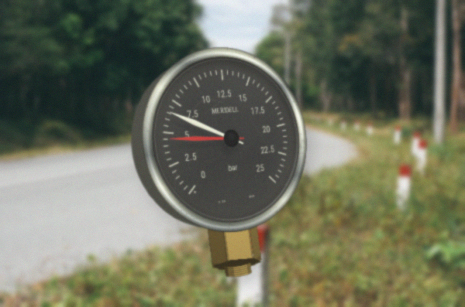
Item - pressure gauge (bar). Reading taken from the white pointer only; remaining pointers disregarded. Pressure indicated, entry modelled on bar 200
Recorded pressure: bar 6.5
